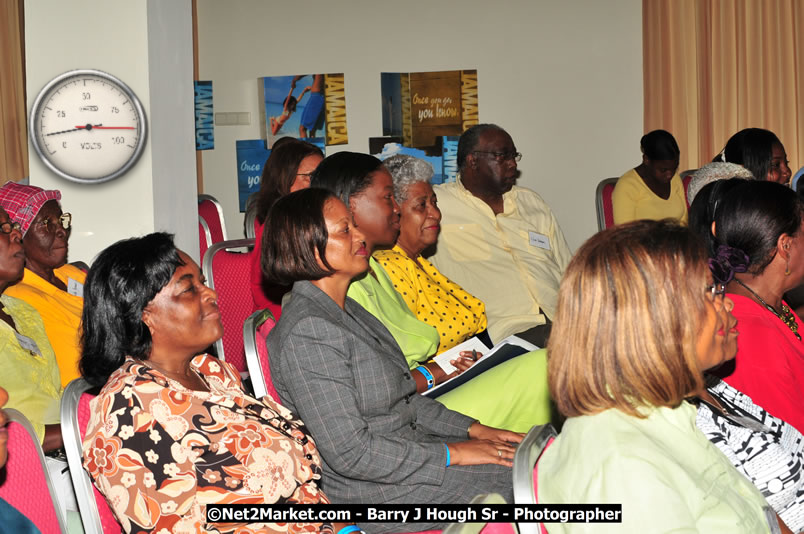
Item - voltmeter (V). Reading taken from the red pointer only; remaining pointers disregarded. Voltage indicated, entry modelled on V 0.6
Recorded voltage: V 90
